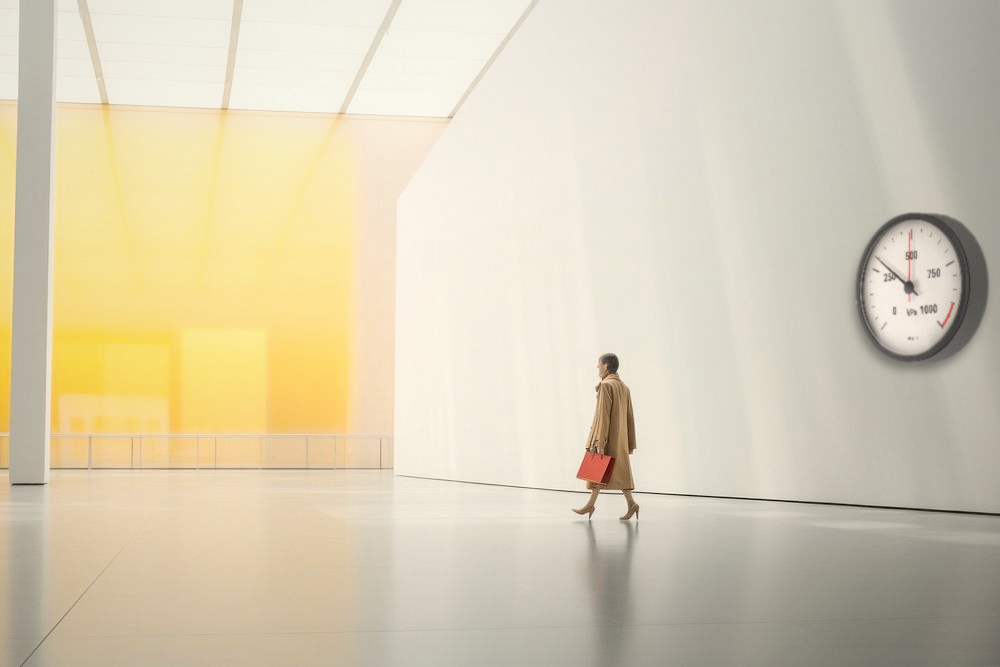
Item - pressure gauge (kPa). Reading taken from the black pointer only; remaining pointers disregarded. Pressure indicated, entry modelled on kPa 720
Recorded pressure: kPa 300
